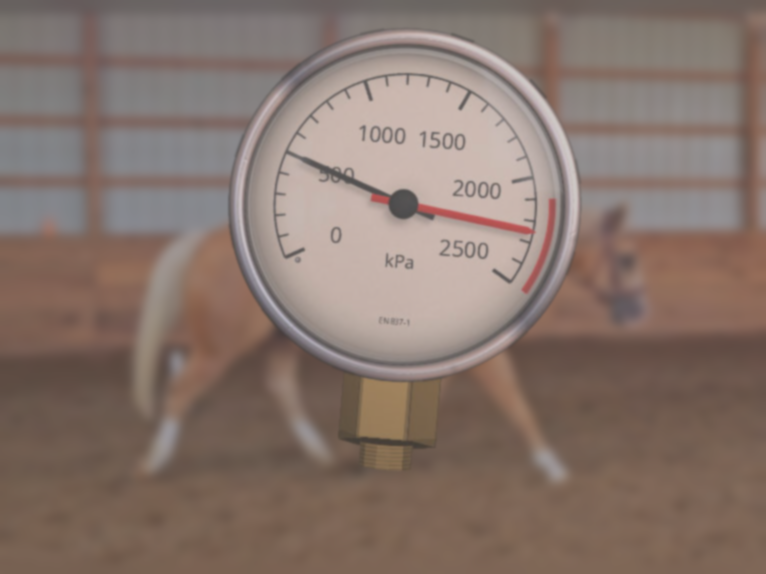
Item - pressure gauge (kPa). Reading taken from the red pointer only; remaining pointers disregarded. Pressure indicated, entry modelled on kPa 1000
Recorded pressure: kPa 2250
